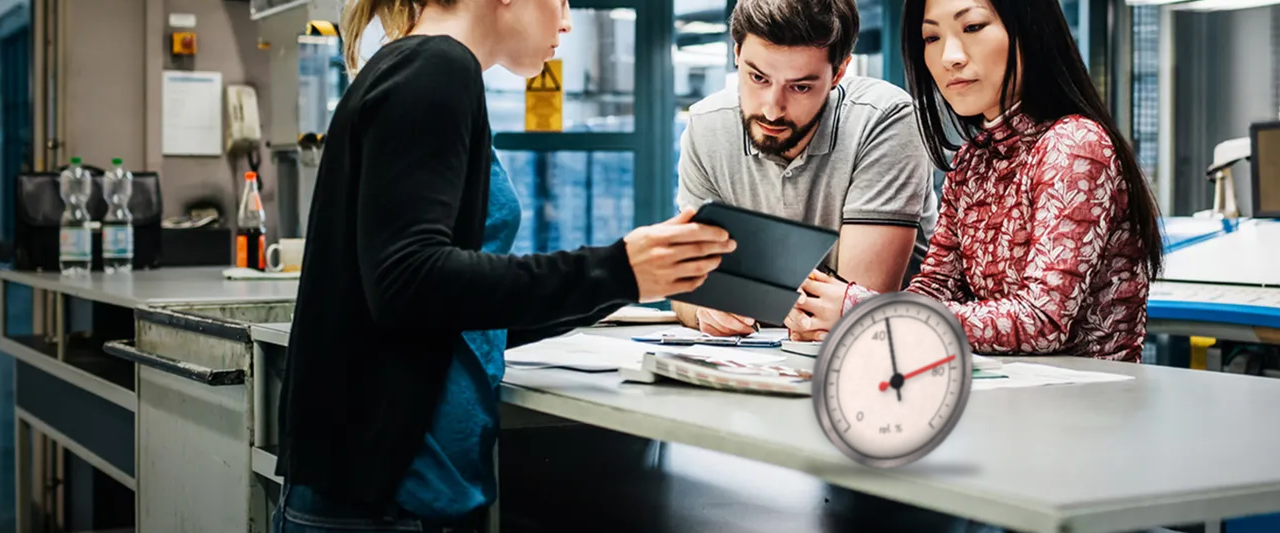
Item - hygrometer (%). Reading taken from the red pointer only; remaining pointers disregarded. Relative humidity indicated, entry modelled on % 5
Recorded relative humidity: % 76
